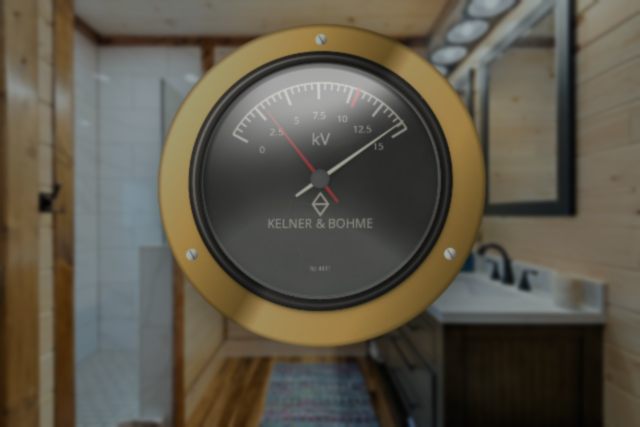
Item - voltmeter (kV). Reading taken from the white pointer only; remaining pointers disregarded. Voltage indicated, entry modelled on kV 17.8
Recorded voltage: kV 14.5
